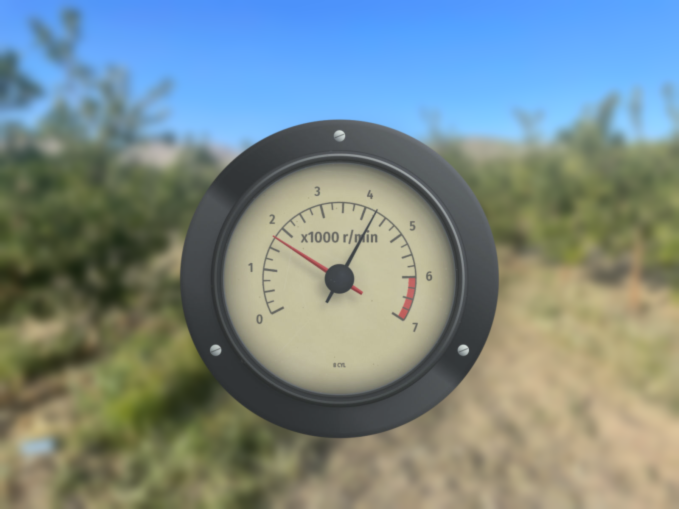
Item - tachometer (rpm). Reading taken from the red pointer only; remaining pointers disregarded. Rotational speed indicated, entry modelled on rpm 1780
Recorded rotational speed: rpm 1750
